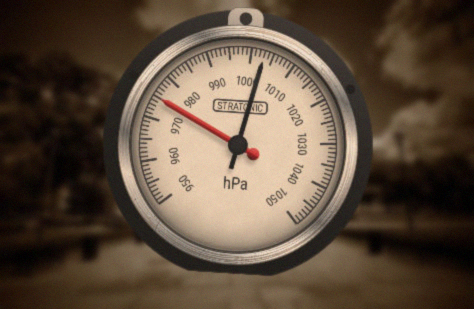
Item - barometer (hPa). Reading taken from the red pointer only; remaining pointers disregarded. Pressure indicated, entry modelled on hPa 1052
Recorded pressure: hPa 975
